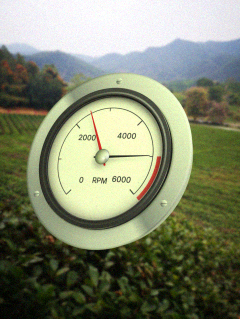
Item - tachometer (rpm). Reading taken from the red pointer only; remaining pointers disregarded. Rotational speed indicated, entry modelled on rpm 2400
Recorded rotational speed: rpm 2500
